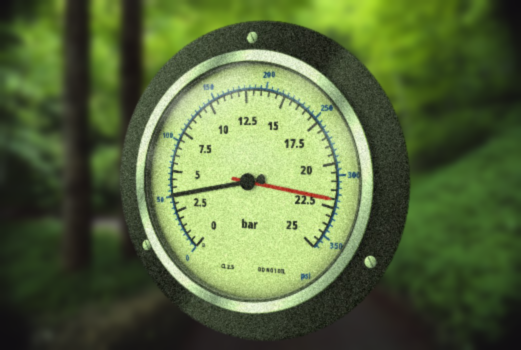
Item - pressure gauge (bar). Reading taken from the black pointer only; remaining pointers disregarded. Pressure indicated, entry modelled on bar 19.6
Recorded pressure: bar 3.5
